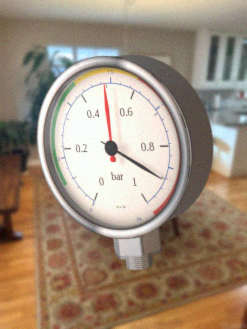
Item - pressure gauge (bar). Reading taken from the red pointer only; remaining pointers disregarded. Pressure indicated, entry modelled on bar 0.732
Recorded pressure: bar 0.5
